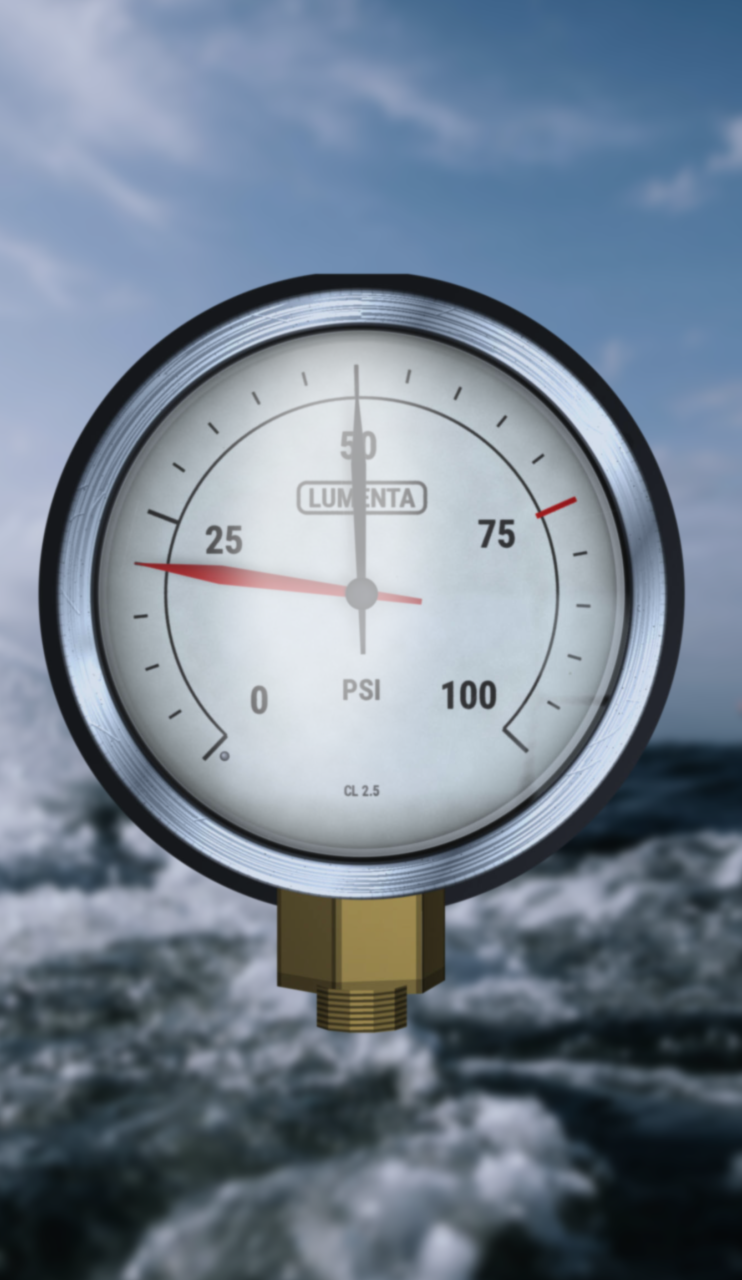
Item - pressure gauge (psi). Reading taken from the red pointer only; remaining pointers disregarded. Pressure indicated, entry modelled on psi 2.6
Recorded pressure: psi 20
